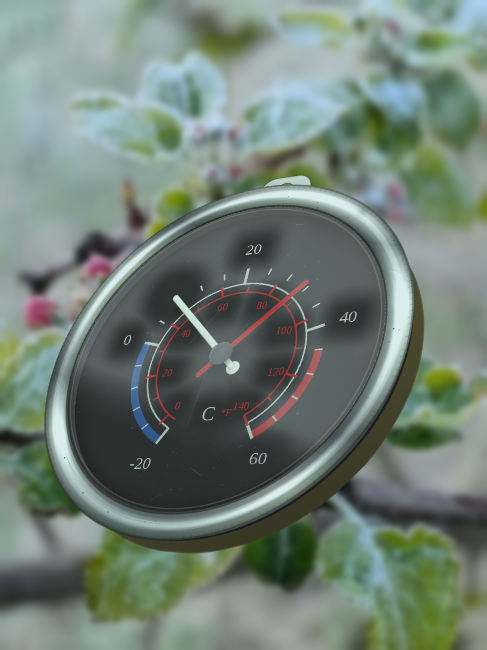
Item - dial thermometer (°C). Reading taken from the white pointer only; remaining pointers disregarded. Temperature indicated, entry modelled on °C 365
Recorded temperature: °C 8
